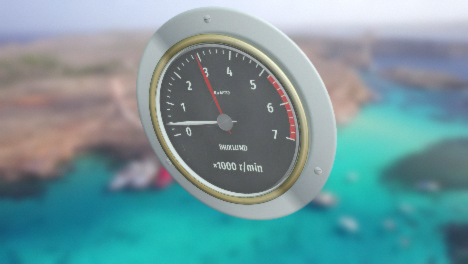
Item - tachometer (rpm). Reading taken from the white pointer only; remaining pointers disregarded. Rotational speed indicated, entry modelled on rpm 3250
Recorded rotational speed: rpm 400
